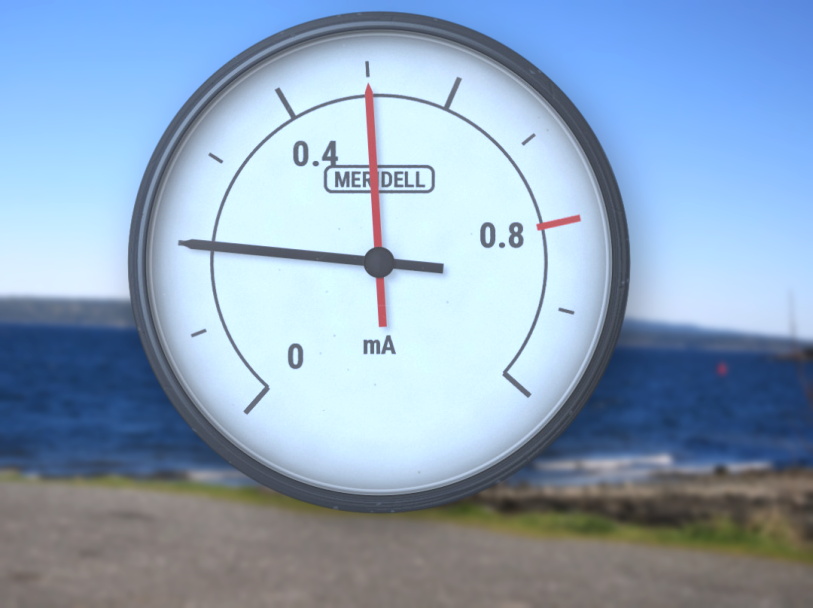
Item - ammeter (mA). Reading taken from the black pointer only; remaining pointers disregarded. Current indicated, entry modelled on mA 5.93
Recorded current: mA 0.2
